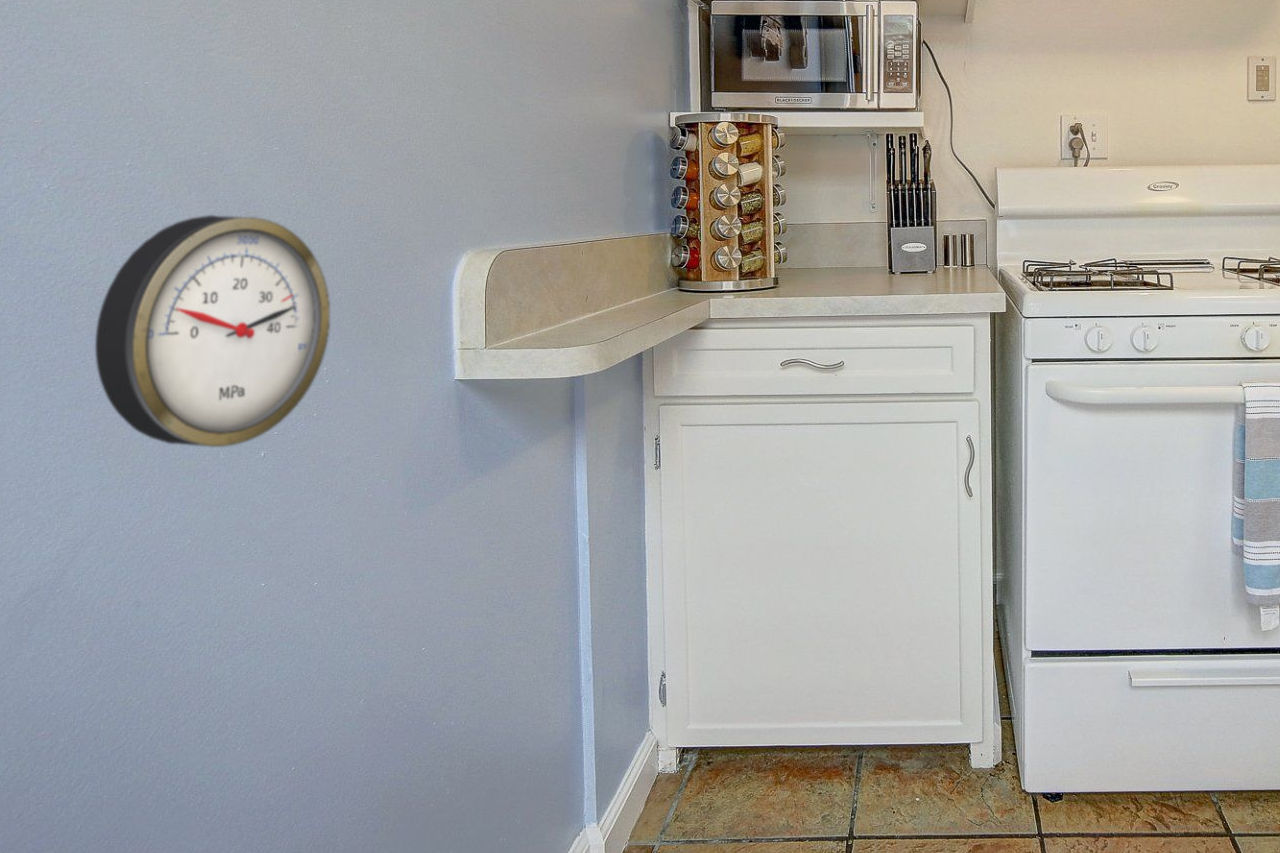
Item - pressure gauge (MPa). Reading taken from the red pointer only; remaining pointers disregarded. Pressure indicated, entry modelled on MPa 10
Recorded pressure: MPa 4
